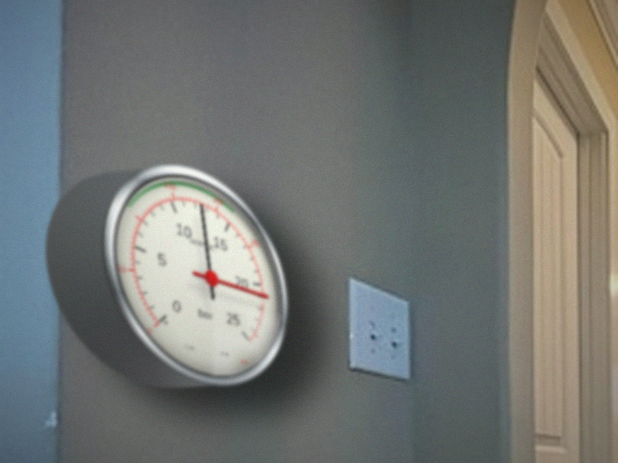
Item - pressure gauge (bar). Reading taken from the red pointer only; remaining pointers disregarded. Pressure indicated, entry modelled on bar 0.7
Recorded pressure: bar 21
